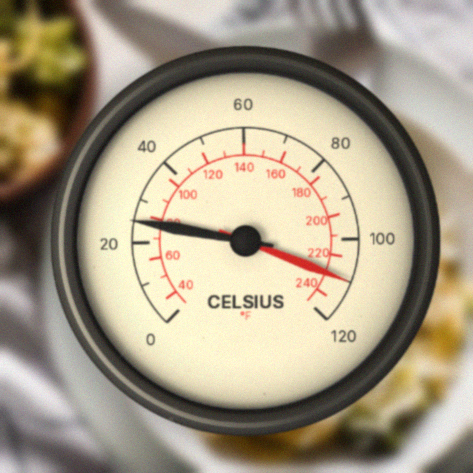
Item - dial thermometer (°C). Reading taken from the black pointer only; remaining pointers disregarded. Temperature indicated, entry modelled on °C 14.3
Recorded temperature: °C 25
